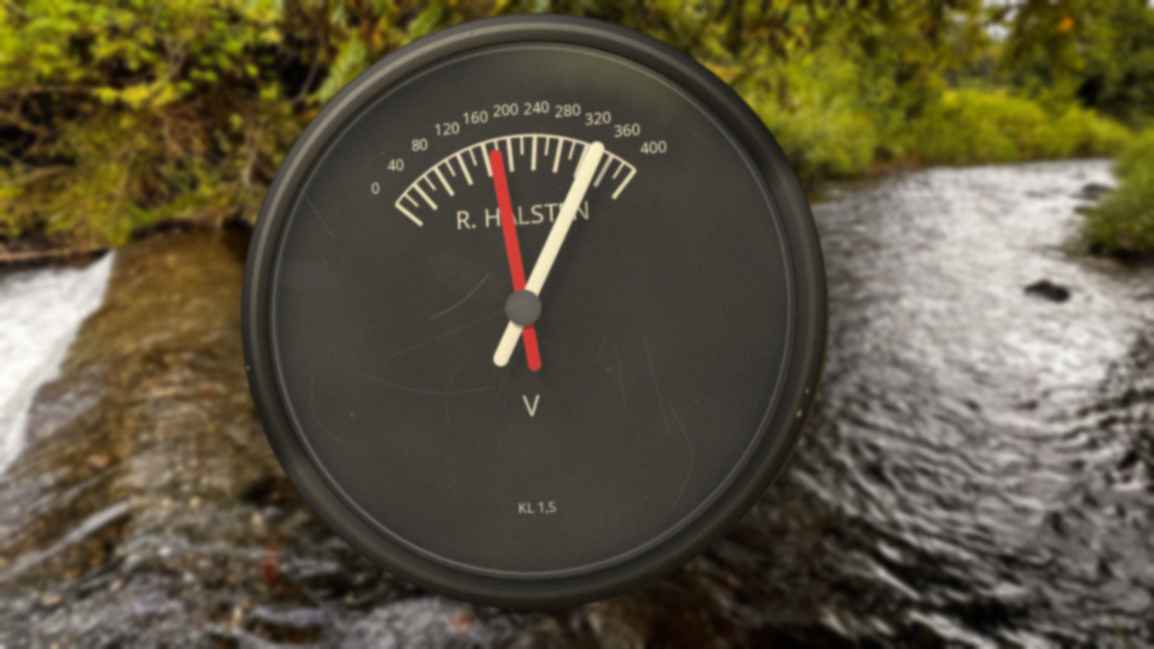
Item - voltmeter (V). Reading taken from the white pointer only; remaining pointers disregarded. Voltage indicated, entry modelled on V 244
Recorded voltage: V 340
